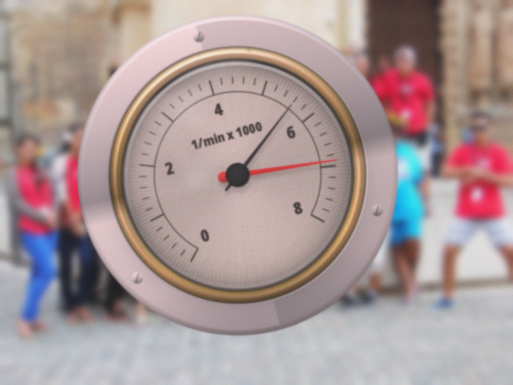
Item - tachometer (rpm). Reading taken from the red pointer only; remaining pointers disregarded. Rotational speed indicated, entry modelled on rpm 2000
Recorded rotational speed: rpm 6900
